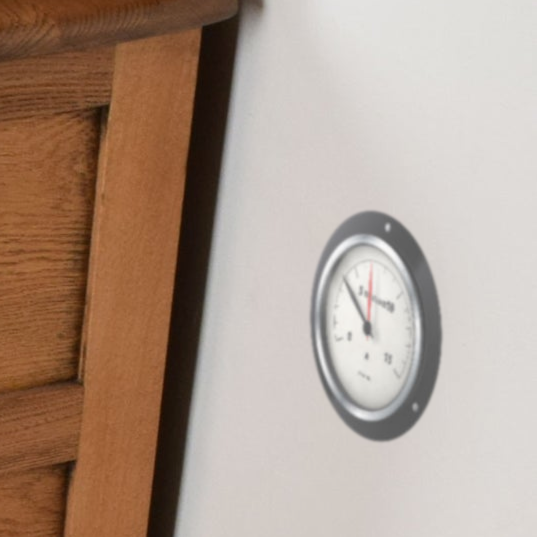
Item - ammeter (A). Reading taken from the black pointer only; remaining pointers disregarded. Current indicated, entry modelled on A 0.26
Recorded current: A 4
